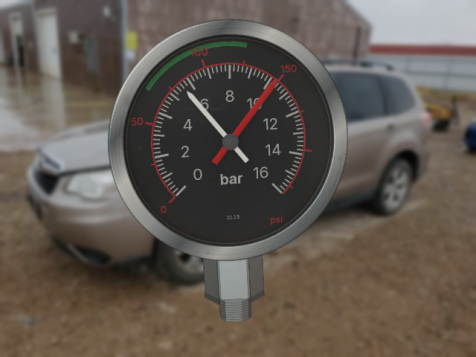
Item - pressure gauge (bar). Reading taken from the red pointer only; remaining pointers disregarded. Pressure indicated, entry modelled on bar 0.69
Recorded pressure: bar 10.2
